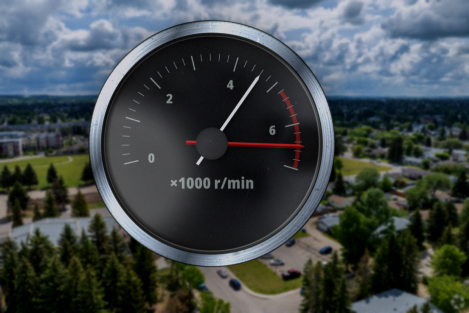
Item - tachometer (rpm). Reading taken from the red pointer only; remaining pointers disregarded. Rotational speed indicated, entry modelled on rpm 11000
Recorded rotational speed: rpm 6500
